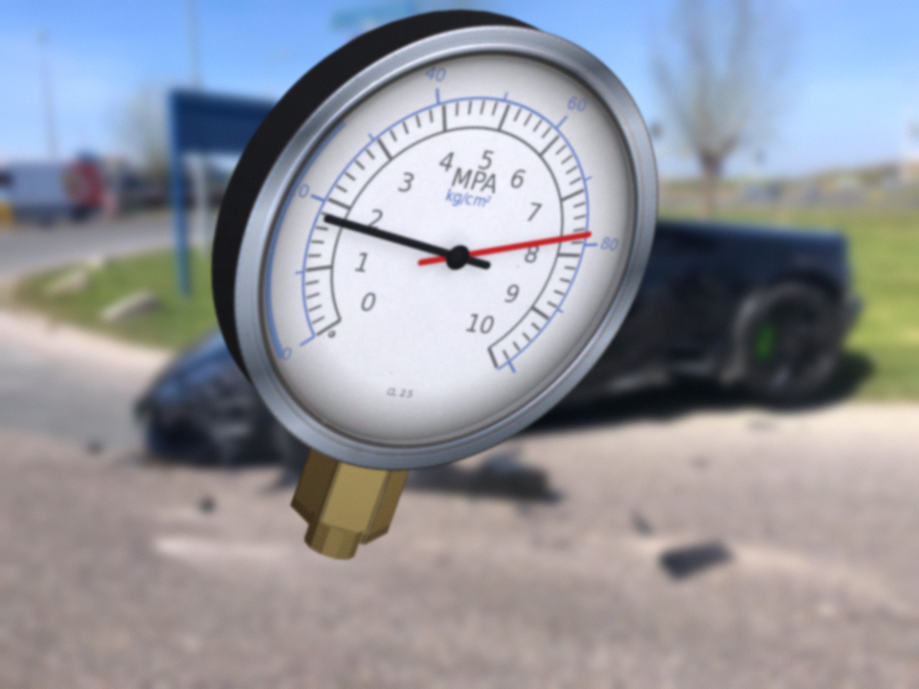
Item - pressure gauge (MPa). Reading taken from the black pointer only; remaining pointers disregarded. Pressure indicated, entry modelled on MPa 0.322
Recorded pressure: MPa 1.8
